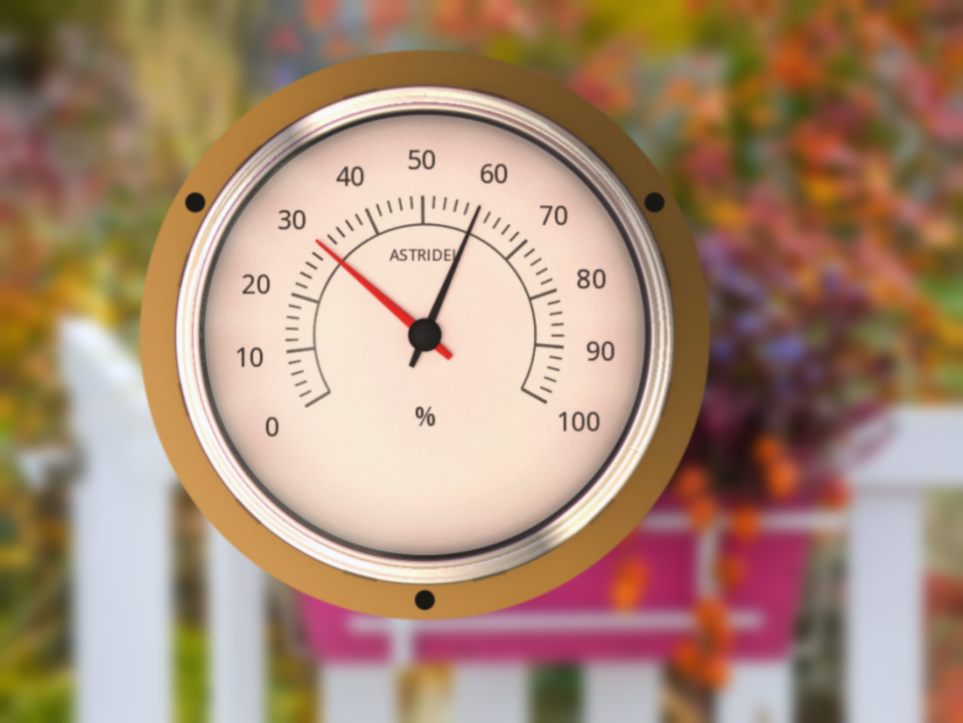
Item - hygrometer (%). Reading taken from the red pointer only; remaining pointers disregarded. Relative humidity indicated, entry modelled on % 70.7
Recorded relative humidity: % 30
